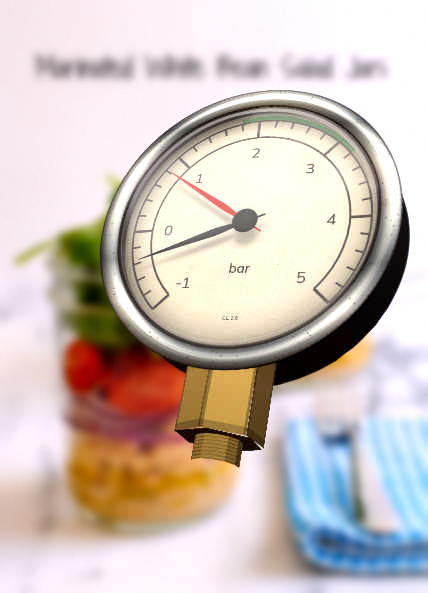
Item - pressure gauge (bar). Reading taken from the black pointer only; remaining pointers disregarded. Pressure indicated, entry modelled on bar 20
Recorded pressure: bar -0.4
